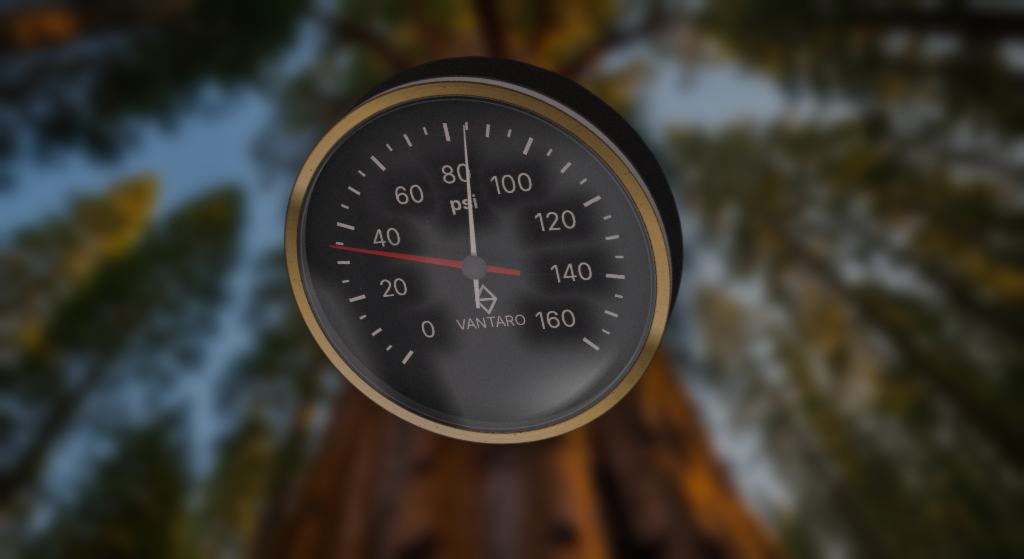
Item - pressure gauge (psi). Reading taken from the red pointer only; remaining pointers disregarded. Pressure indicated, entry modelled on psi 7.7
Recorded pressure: psi 35
